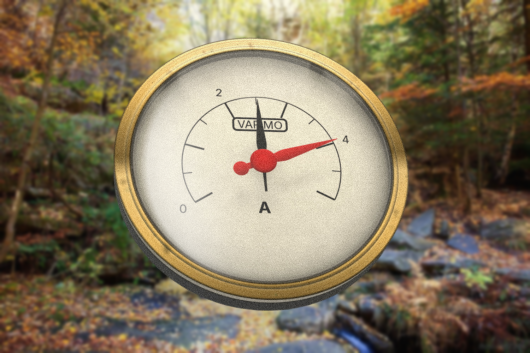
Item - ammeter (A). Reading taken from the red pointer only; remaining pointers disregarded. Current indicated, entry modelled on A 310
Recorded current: A 4
